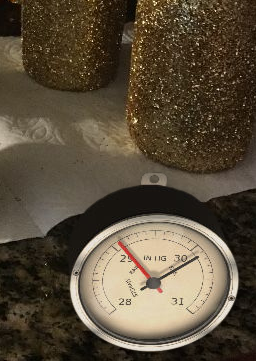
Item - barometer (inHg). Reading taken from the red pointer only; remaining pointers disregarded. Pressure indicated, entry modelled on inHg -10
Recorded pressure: inHg 29.1
